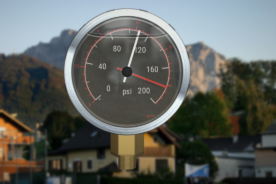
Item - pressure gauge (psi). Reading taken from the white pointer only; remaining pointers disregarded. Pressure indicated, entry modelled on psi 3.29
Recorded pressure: psi 110
